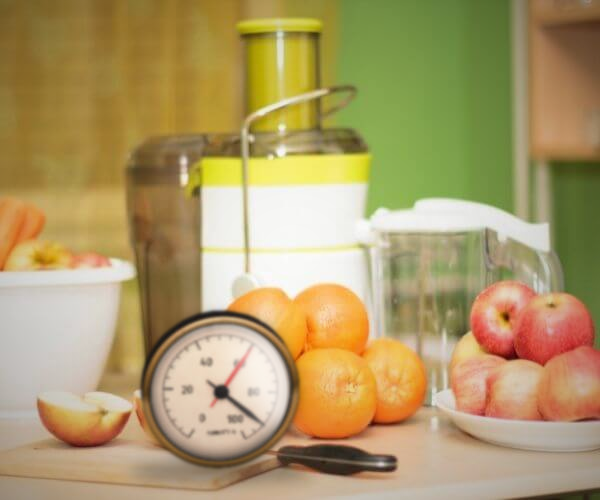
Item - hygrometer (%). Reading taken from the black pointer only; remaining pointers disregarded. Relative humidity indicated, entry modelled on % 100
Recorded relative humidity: % 92
